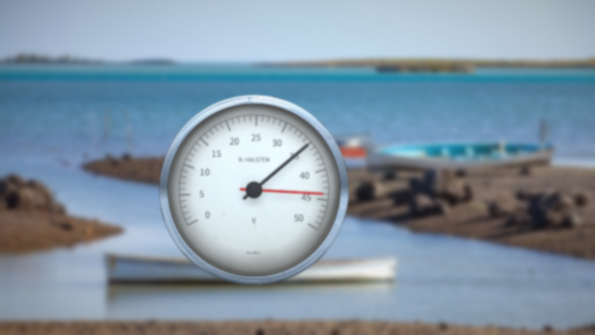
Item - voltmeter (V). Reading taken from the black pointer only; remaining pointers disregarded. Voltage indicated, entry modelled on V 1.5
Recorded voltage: V 35
